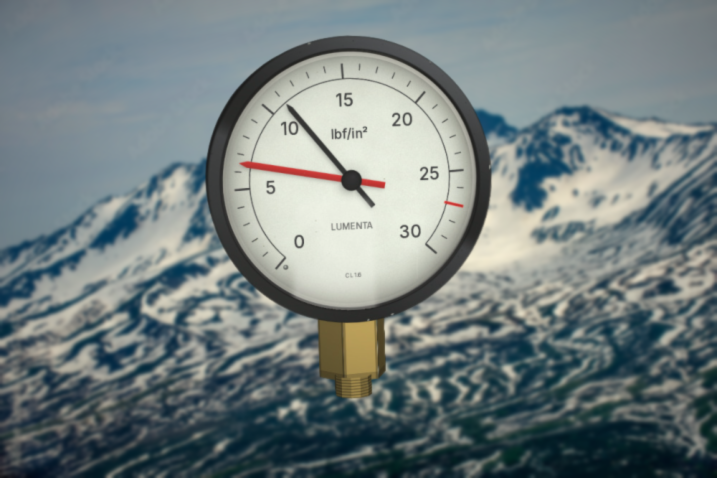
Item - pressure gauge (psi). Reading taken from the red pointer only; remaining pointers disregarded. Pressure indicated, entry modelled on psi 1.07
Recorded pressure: psi 6.5
